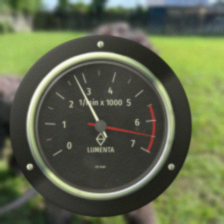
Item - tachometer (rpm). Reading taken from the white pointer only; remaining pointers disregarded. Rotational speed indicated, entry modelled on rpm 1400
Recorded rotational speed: rpm 2750
